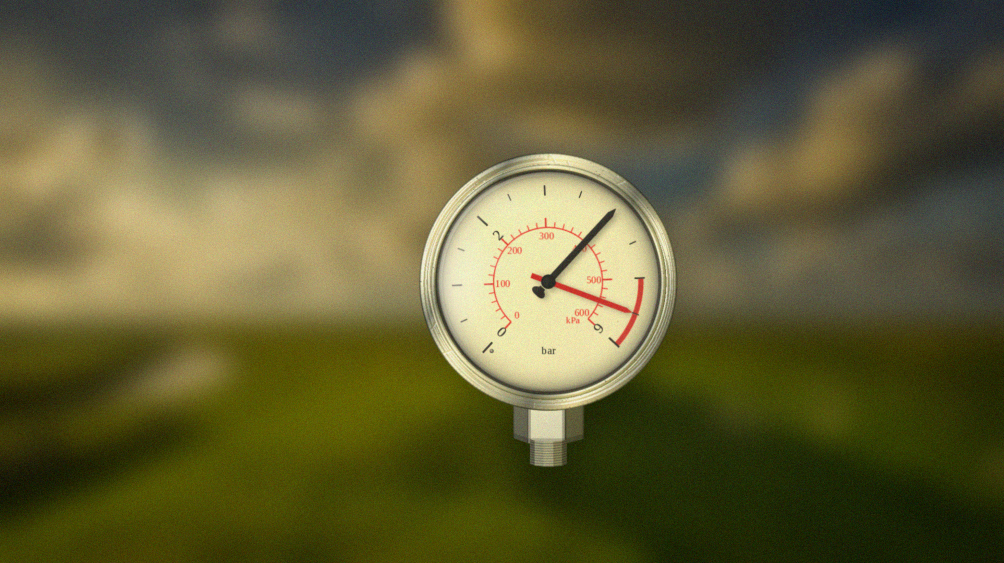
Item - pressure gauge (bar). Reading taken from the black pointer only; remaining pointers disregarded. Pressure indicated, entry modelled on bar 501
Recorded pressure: bar 4
